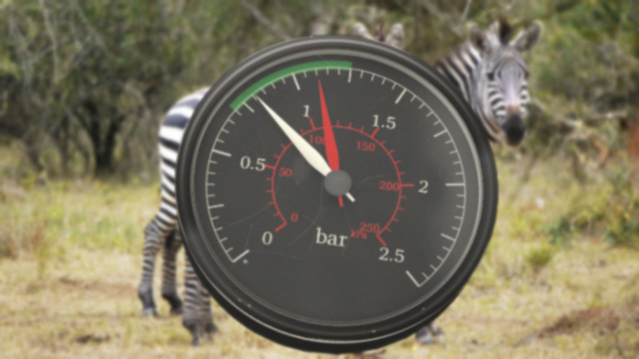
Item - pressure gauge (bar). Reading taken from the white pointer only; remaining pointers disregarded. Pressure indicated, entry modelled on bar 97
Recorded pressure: bar 0.8
